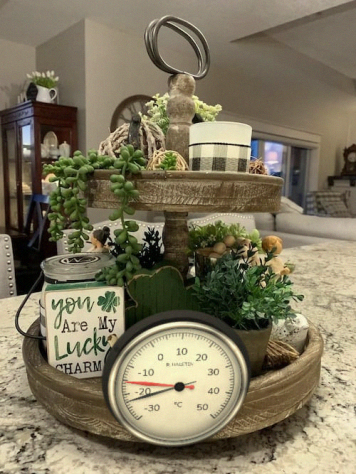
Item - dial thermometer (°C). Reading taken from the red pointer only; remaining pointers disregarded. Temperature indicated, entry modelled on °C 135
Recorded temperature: °C -15
